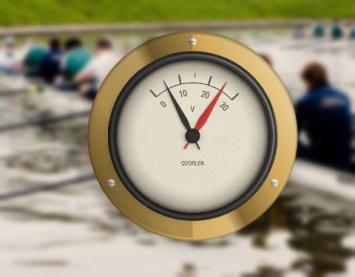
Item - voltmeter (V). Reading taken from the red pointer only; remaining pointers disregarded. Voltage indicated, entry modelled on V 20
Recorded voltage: V 25
